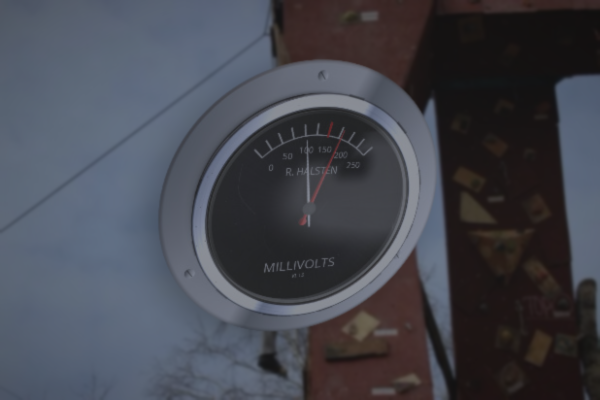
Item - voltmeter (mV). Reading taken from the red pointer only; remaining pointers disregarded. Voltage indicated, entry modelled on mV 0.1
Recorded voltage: mV 175
